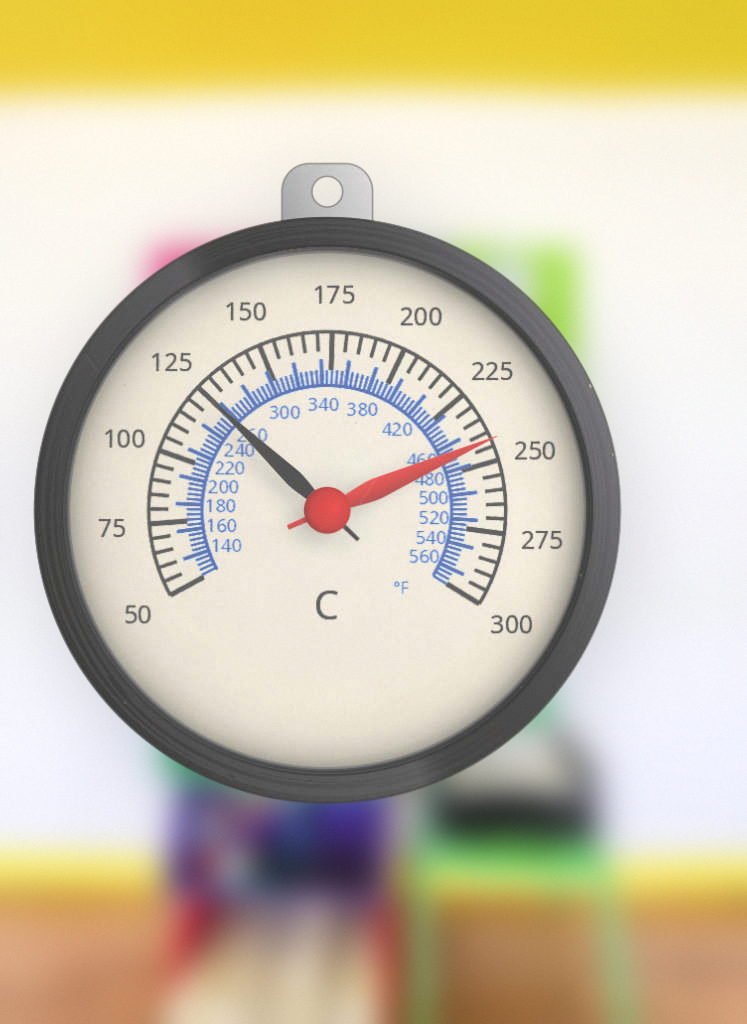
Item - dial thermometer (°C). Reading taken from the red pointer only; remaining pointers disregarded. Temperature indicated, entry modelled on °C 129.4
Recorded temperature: °C 242.5
